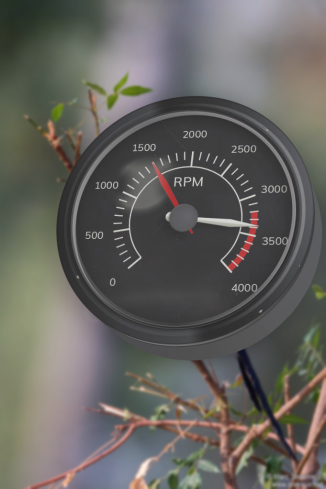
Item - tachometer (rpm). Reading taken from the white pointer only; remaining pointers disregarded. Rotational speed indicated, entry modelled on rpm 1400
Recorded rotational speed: rpm 3400
